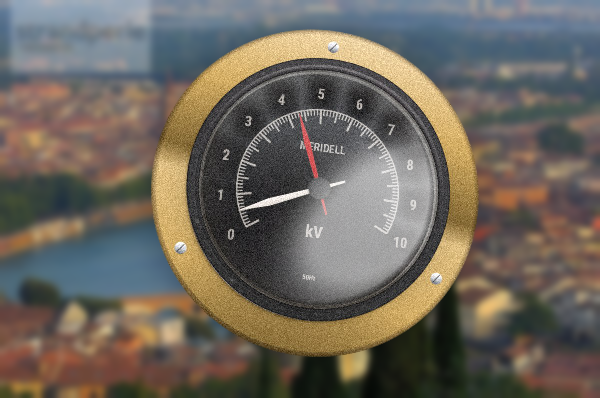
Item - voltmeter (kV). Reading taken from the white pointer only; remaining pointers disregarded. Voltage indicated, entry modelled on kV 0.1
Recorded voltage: kV 0.5
